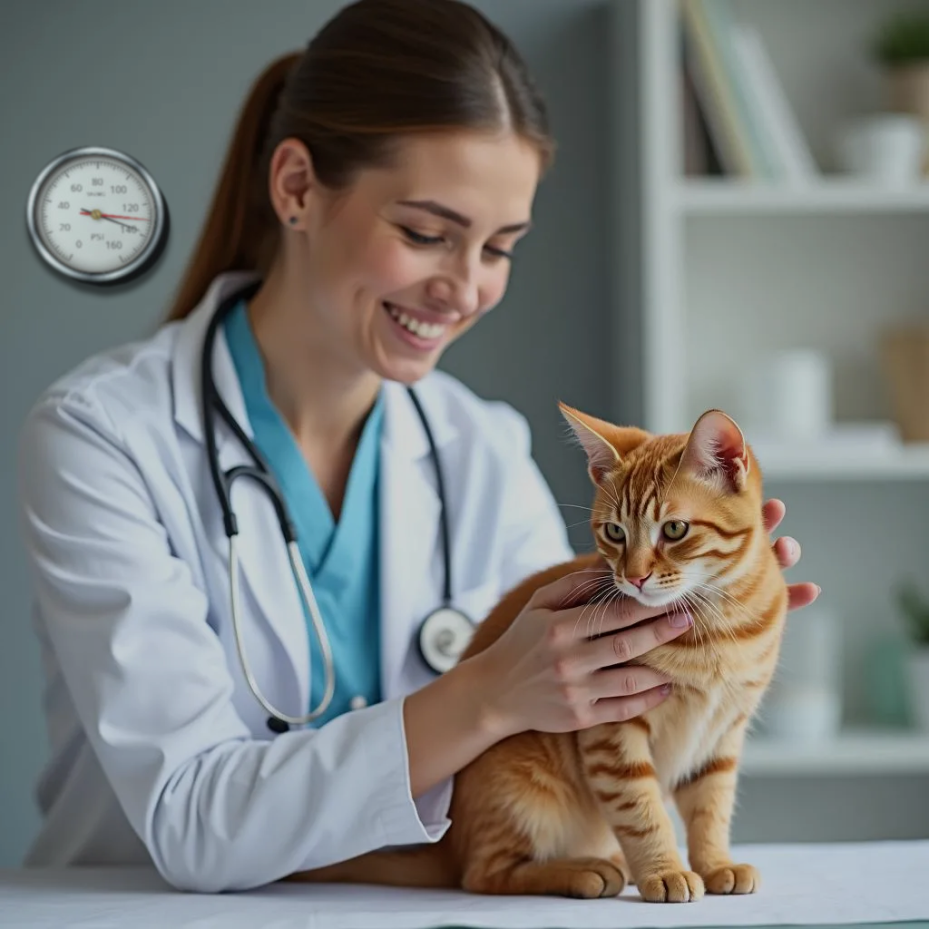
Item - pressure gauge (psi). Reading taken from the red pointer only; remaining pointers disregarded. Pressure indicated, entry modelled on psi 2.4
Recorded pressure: psi 130
